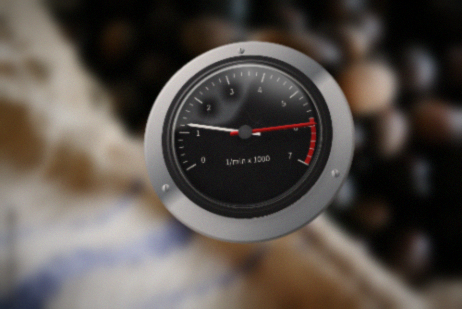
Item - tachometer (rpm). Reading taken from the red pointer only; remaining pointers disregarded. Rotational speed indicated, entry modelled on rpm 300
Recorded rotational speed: rpm 6000
